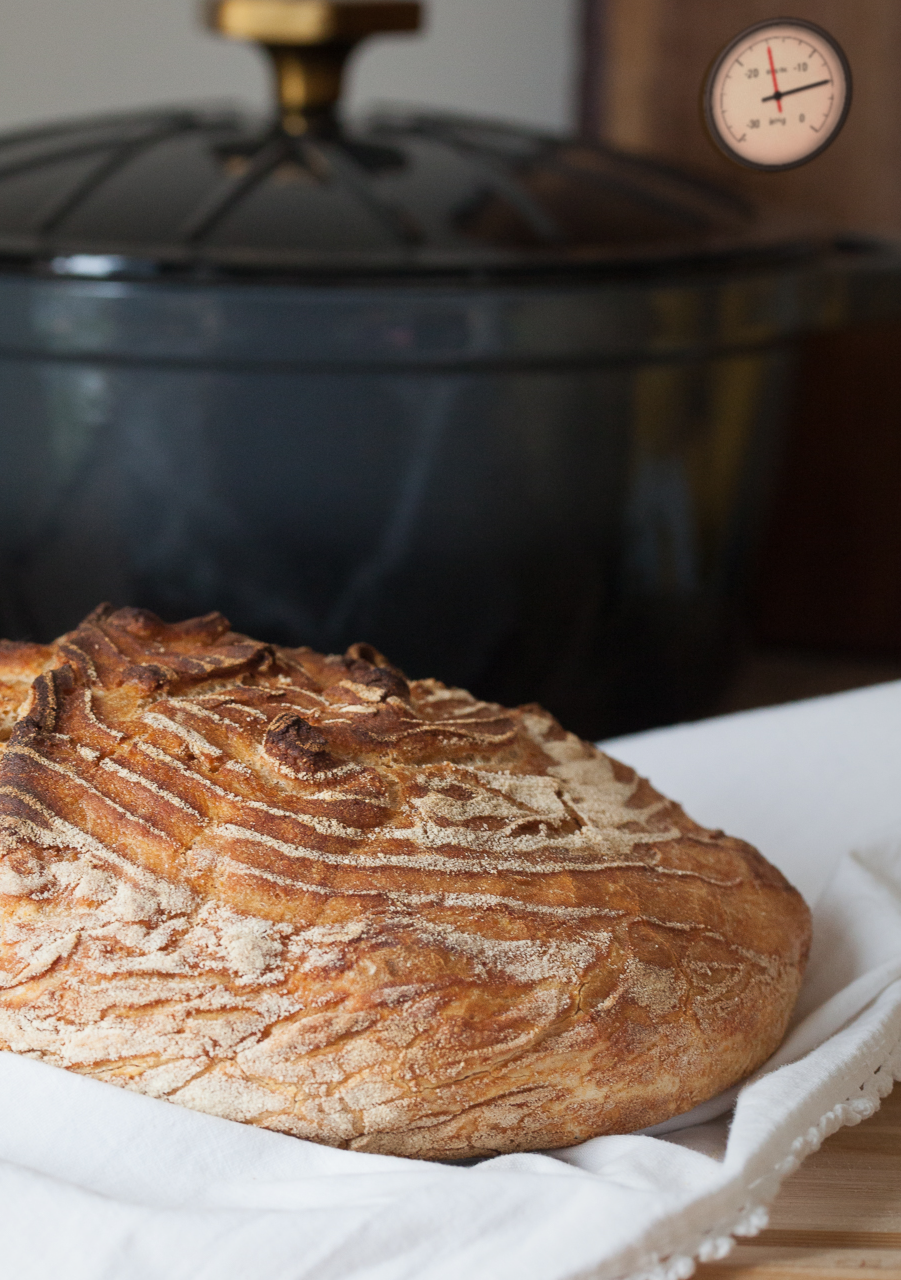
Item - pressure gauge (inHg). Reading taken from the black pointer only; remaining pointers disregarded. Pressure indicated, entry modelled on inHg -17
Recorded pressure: inHg -6
